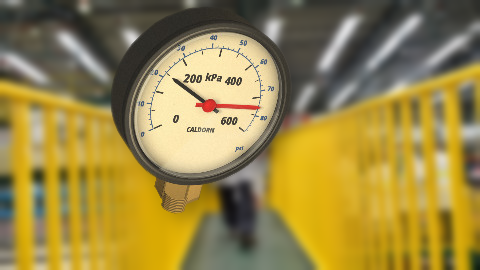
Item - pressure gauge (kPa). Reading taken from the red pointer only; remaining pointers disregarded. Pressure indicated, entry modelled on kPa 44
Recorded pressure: kPa 525
